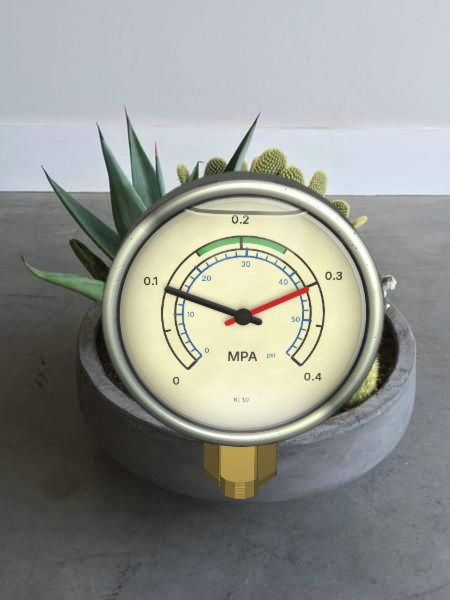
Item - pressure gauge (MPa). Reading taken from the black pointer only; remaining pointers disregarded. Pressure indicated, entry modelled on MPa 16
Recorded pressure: MPa 0.1
